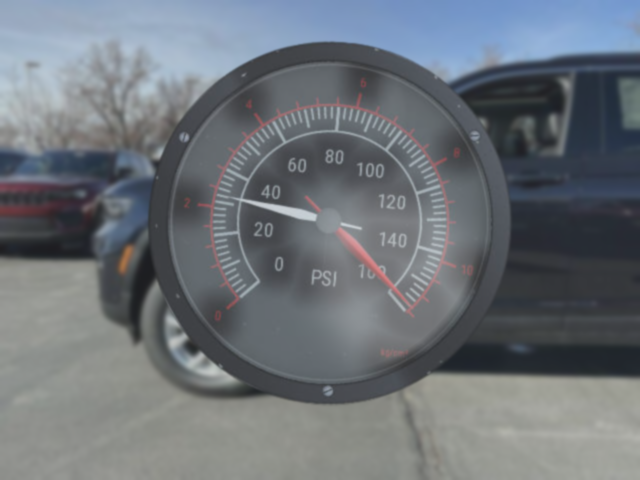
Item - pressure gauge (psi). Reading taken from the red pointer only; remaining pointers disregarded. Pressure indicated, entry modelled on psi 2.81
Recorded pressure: psi 158
